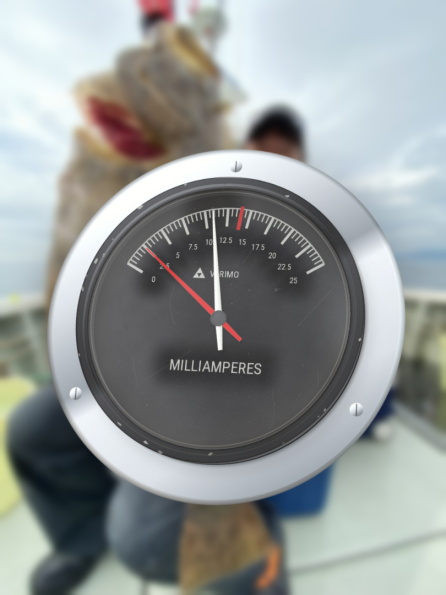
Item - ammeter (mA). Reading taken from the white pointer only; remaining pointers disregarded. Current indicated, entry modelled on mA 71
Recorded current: mA 11
